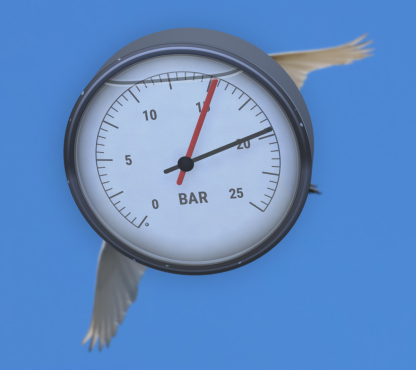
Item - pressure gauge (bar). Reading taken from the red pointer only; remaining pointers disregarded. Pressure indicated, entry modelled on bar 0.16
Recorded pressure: bar 15.25
